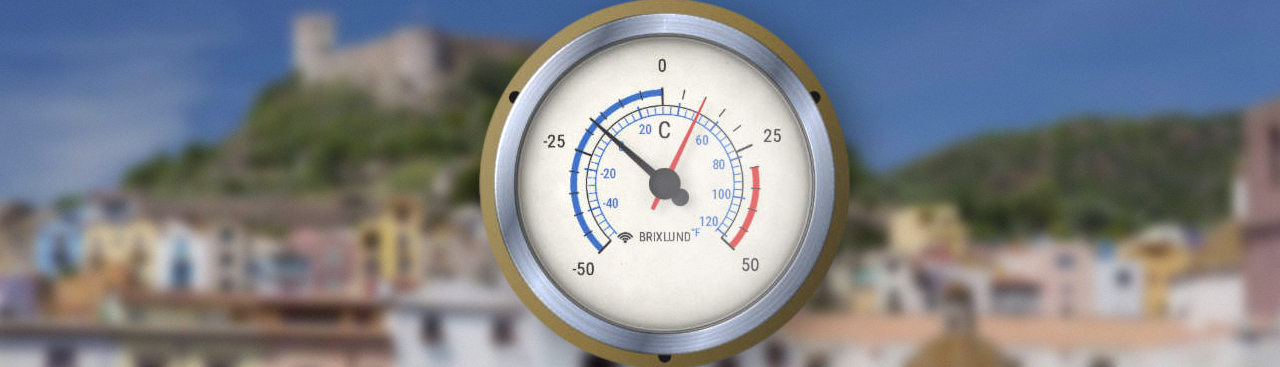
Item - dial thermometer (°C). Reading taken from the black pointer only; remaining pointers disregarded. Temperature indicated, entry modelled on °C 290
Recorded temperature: °C -17.5
